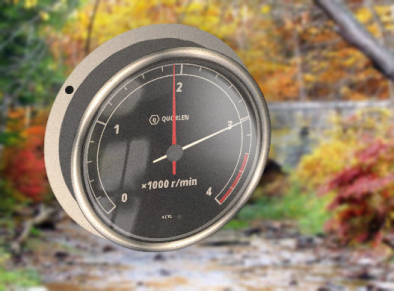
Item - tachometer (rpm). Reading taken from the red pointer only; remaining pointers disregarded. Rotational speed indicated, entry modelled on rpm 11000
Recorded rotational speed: rpm 1900
